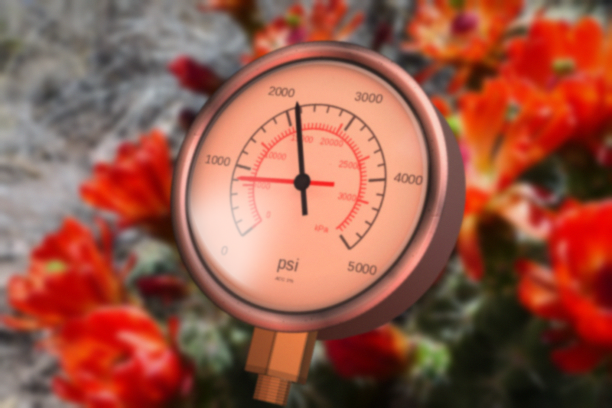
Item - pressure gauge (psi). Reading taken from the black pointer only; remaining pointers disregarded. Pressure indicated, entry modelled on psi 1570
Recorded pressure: psi 2200
